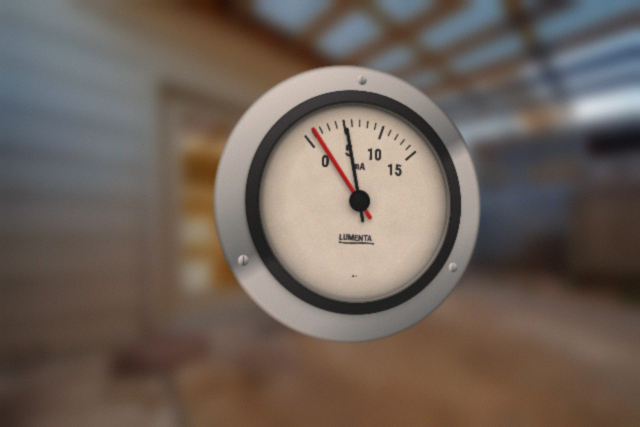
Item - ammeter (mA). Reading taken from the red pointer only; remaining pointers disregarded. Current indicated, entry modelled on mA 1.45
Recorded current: mA 1
